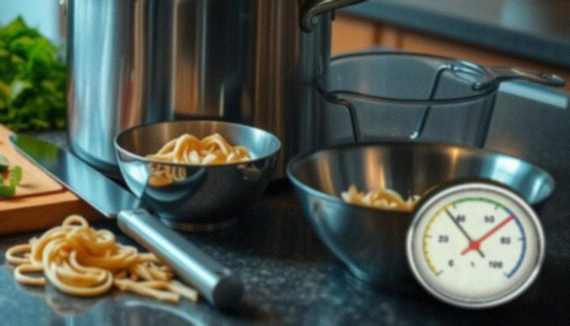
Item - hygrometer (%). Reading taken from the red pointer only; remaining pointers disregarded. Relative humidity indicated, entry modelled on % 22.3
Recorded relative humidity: % 68
